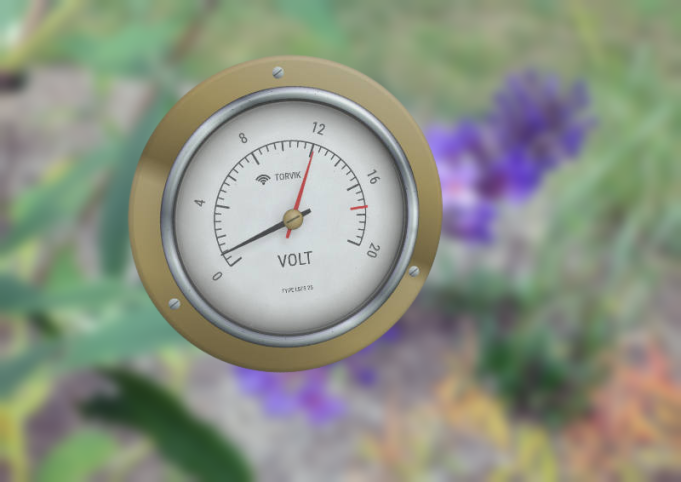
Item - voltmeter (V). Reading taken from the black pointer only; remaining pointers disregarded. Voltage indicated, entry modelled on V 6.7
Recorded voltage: V 1
